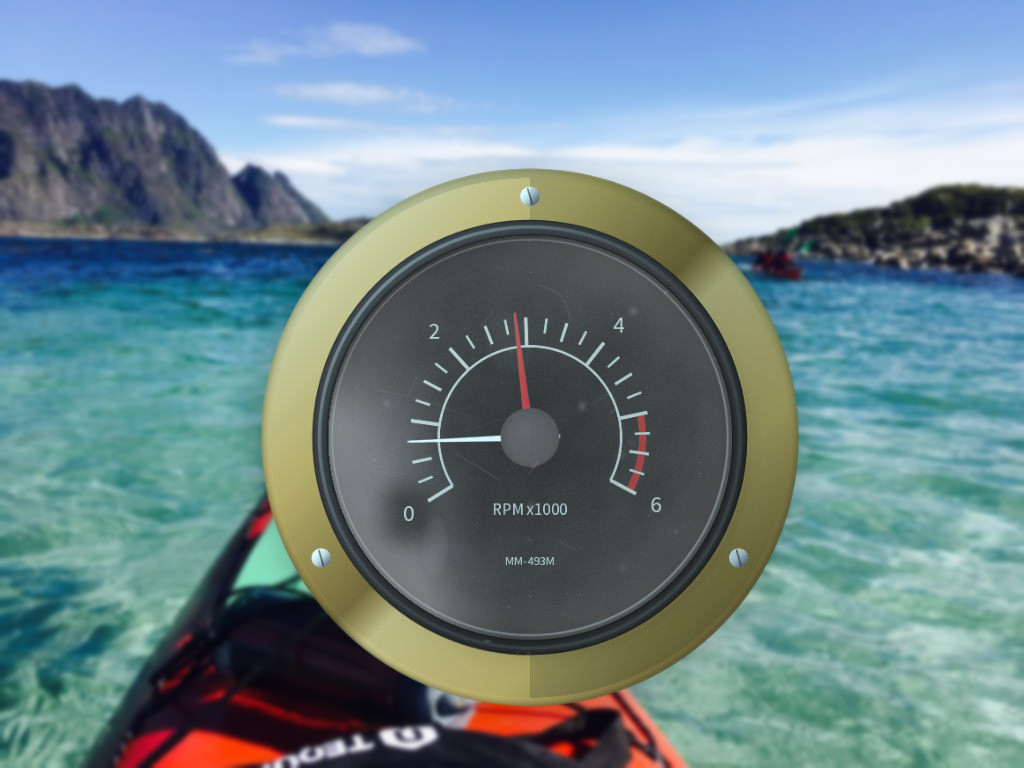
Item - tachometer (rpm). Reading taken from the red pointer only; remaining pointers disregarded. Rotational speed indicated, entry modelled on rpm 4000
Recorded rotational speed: rpm 2875
